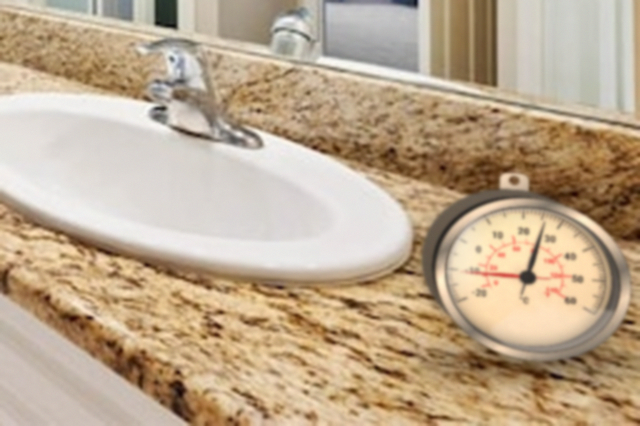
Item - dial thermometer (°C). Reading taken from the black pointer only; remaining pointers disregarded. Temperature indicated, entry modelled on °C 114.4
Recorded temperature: °C 25
